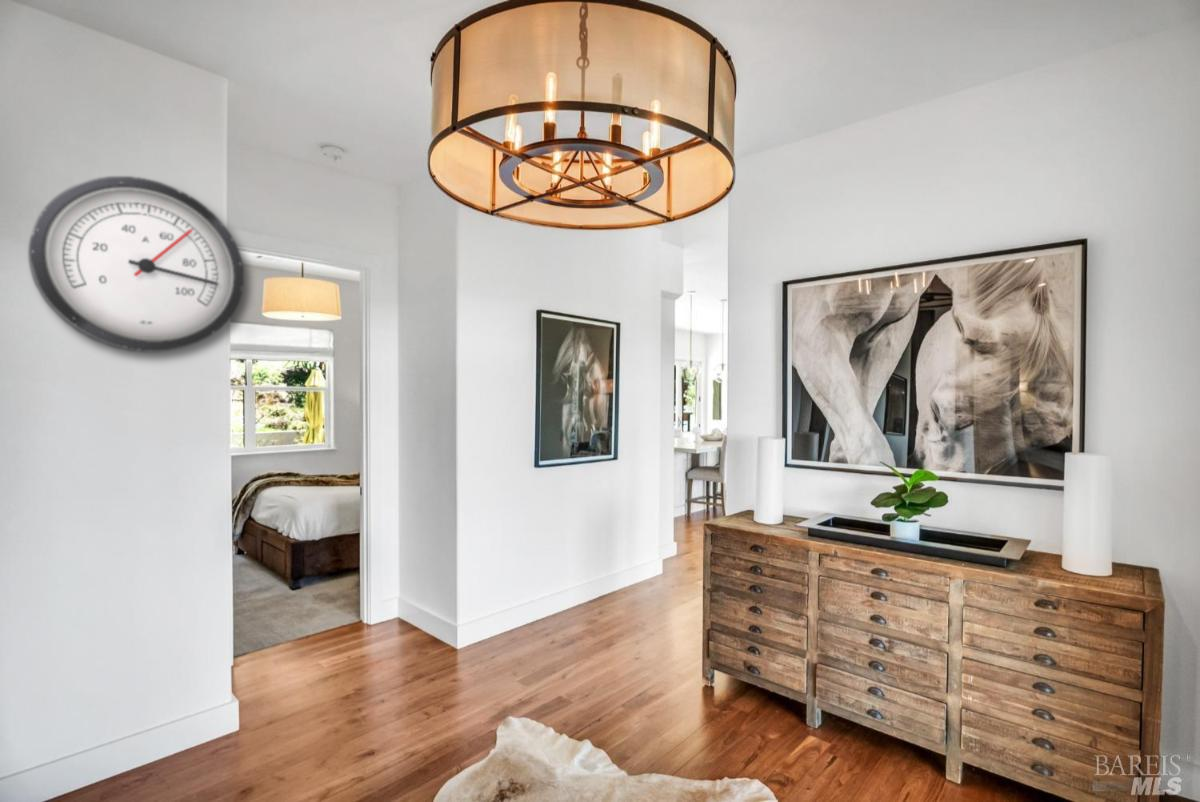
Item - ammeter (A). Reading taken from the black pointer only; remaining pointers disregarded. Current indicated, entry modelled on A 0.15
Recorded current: A 90
